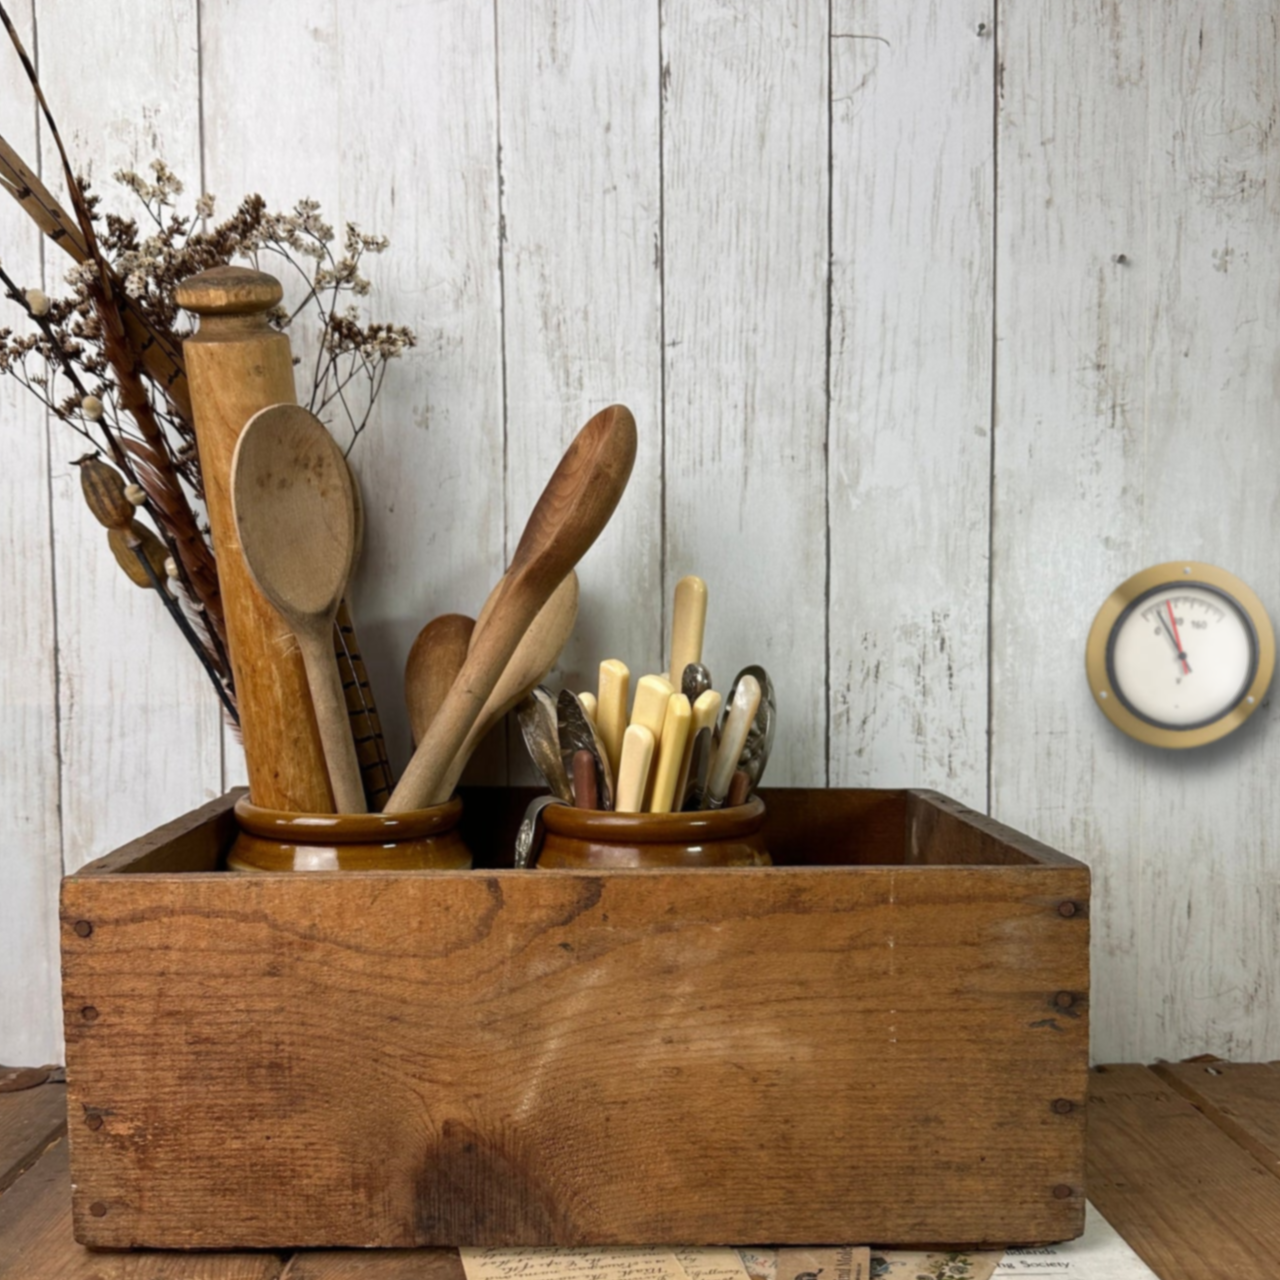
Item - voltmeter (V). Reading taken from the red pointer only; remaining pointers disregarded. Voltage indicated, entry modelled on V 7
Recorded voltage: V 60
